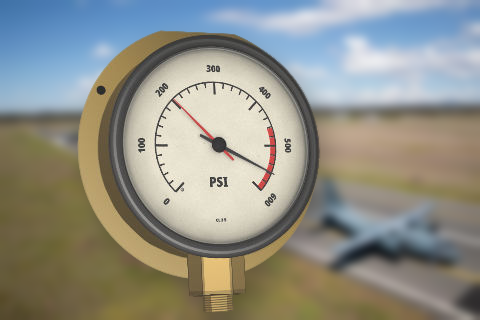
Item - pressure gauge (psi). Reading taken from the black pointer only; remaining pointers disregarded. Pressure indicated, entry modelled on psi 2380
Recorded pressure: psi 560
